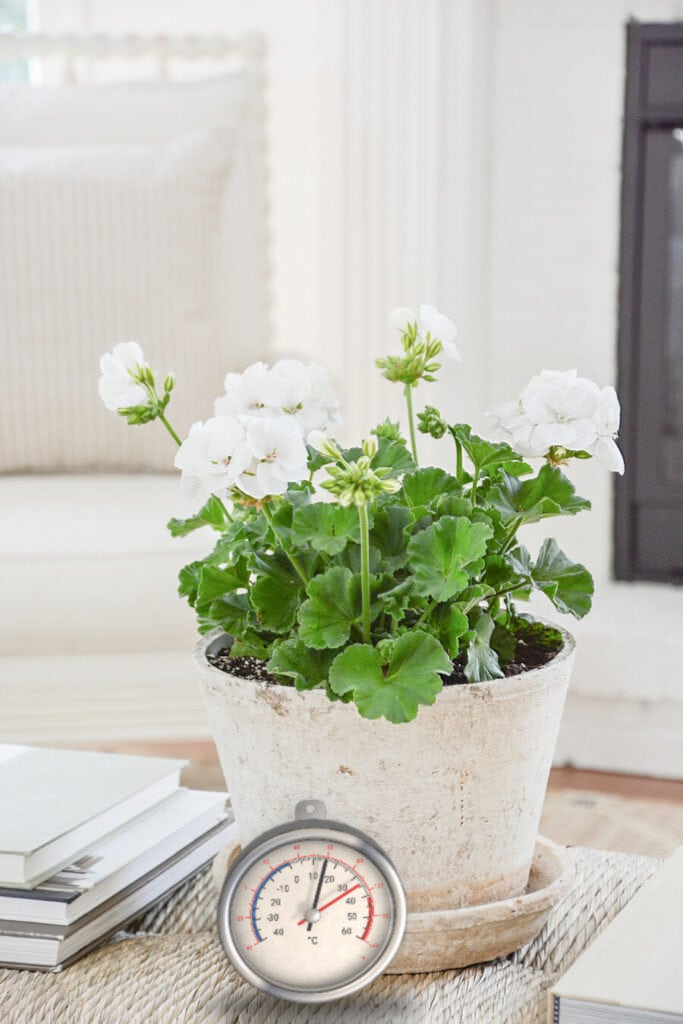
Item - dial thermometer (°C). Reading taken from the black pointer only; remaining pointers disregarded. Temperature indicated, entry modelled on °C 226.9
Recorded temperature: °C 15
